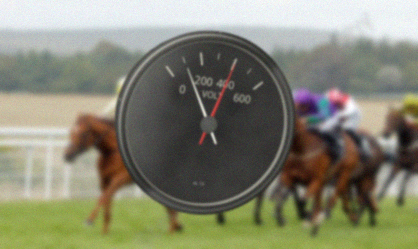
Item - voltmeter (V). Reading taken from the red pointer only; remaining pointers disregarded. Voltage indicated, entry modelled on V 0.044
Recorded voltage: V 400
